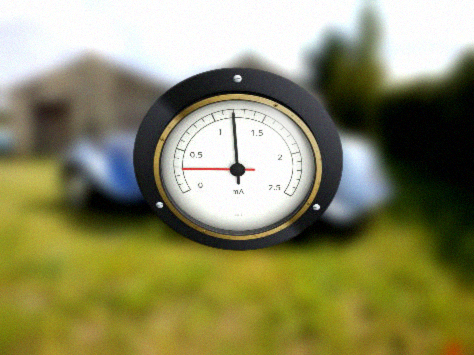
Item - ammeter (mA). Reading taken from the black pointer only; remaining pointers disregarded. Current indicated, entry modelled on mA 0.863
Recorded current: mA 1.2
